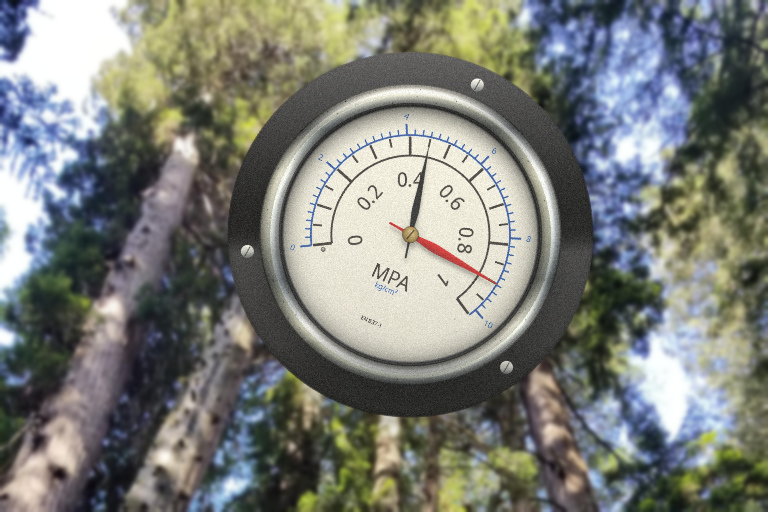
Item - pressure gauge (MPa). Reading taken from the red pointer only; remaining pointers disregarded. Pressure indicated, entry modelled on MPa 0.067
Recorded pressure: MPa 0.9
